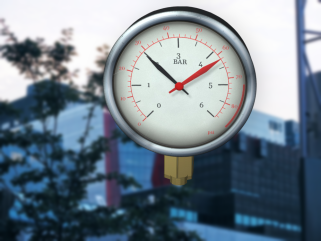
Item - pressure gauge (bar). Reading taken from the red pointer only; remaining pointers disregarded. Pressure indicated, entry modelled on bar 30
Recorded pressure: bar 4.25
